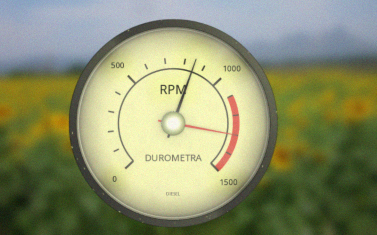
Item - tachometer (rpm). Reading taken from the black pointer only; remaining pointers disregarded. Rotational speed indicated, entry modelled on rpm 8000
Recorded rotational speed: rpm 850
